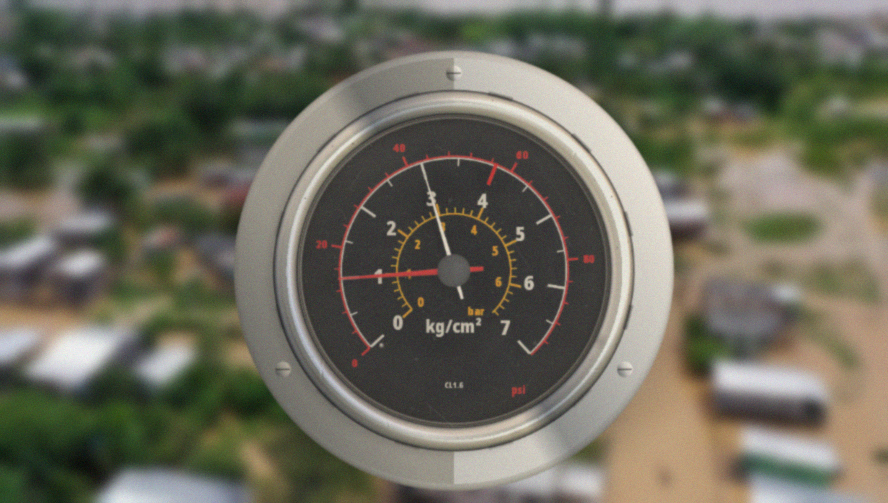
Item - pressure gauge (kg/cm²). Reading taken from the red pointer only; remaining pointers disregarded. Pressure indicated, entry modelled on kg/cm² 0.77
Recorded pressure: kg/cm² 1
